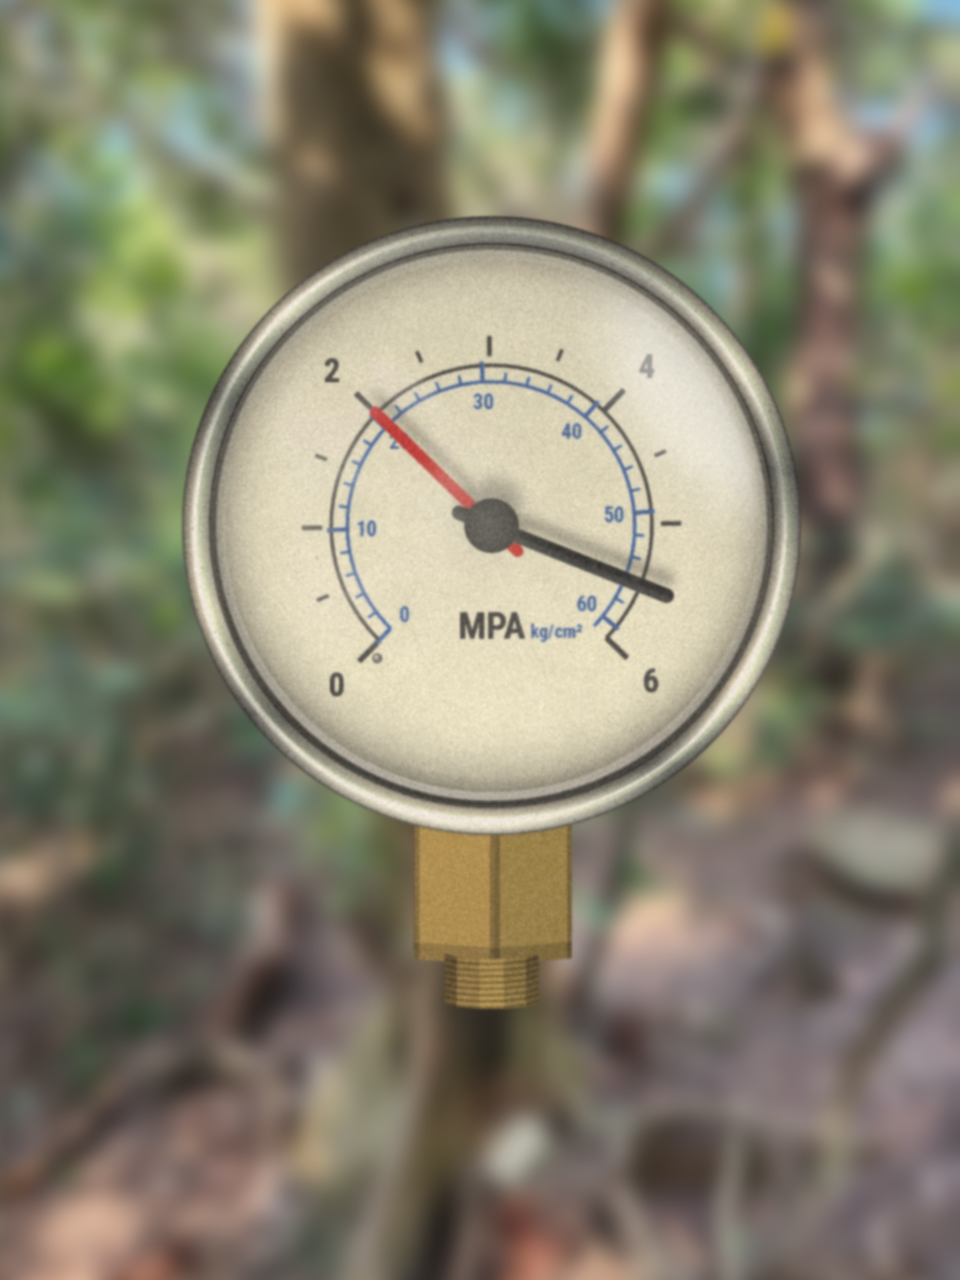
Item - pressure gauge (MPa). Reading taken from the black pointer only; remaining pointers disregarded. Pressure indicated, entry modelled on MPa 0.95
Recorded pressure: MPa 5.5
